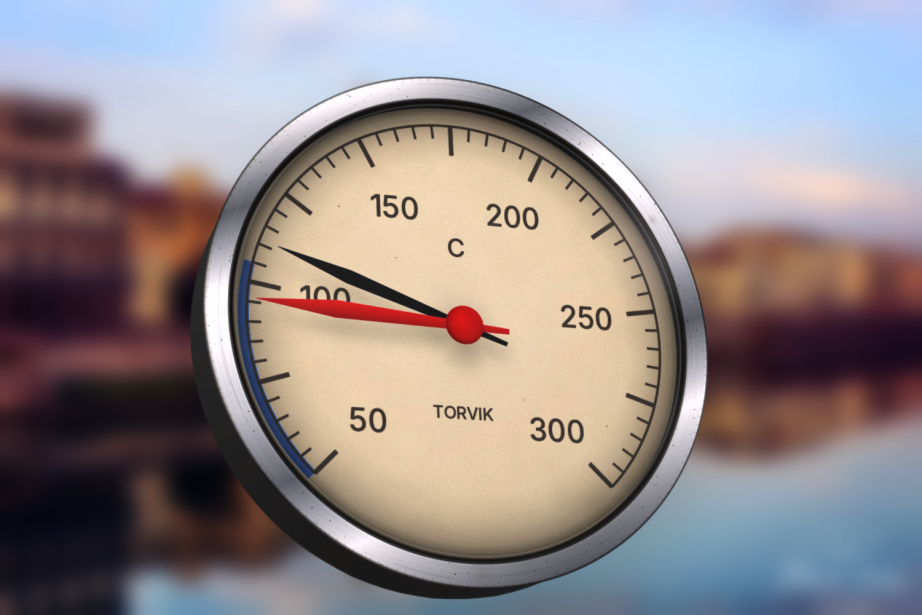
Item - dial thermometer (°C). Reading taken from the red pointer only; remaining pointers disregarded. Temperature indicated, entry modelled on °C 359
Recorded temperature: °C 95
